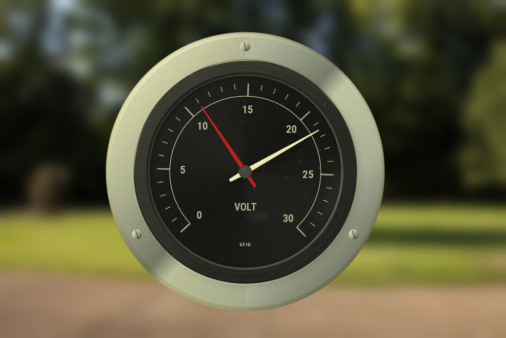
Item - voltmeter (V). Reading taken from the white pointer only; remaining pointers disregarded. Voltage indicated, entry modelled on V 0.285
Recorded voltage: V 21.5
